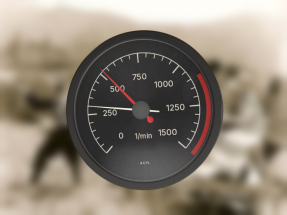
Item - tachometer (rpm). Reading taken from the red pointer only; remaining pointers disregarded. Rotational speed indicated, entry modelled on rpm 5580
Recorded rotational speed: rpm 525
